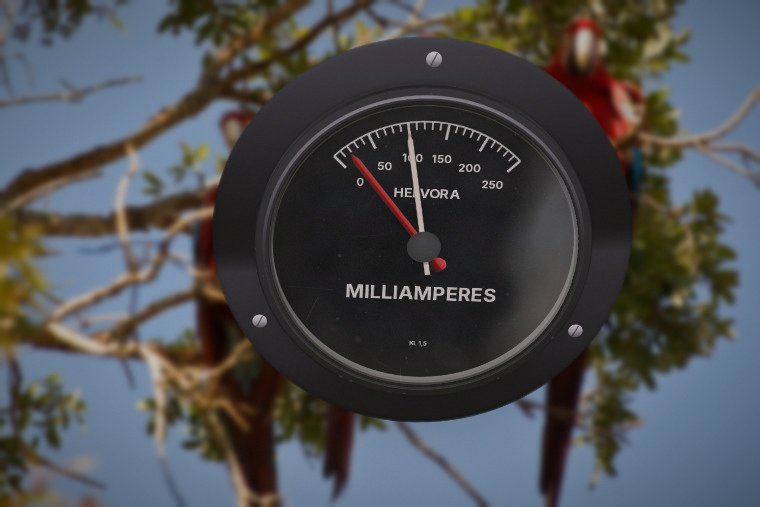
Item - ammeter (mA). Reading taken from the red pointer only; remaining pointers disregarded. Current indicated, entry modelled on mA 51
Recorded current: mA 20
